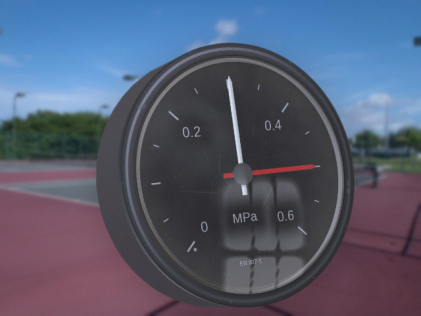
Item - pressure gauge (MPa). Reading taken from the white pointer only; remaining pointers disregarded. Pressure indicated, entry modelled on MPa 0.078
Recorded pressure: MPa 0.3
